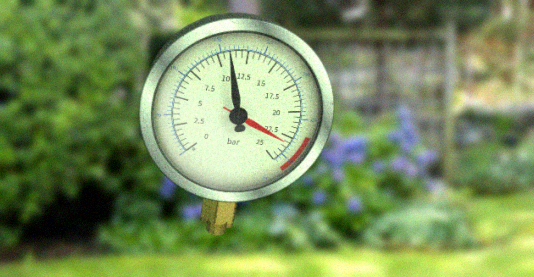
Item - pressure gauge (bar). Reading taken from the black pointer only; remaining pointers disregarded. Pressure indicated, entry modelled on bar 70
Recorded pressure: bar 11
